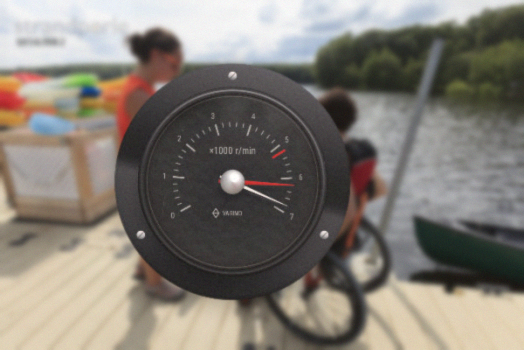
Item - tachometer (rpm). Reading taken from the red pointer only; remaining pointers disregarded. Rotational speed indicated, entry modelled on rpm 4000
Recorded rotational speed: rpm 6200
